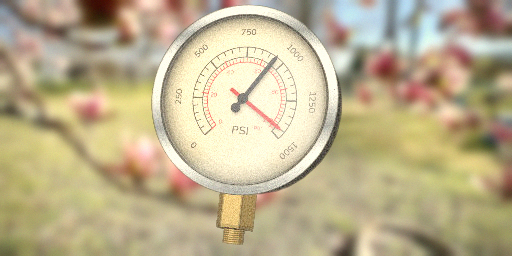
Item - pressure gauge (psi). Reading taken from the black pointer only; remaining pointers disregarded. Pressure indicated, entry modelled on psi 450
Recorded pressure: psi 950
